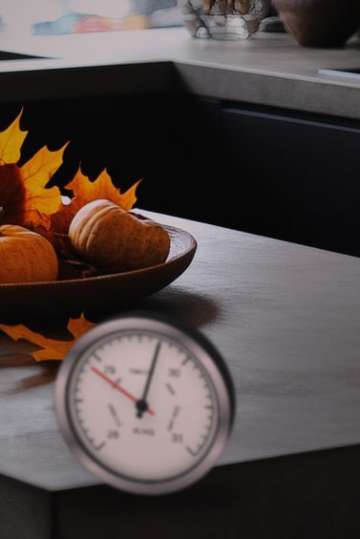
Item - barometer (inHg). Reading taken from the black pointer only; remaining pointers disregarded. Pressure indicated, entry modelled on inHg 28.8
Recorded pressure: inHg 29.7
